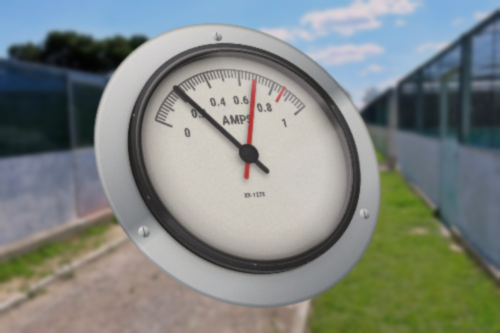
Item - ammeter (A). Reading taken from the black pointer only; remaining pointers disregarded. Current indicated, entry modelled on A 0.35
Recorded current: A 0.2
